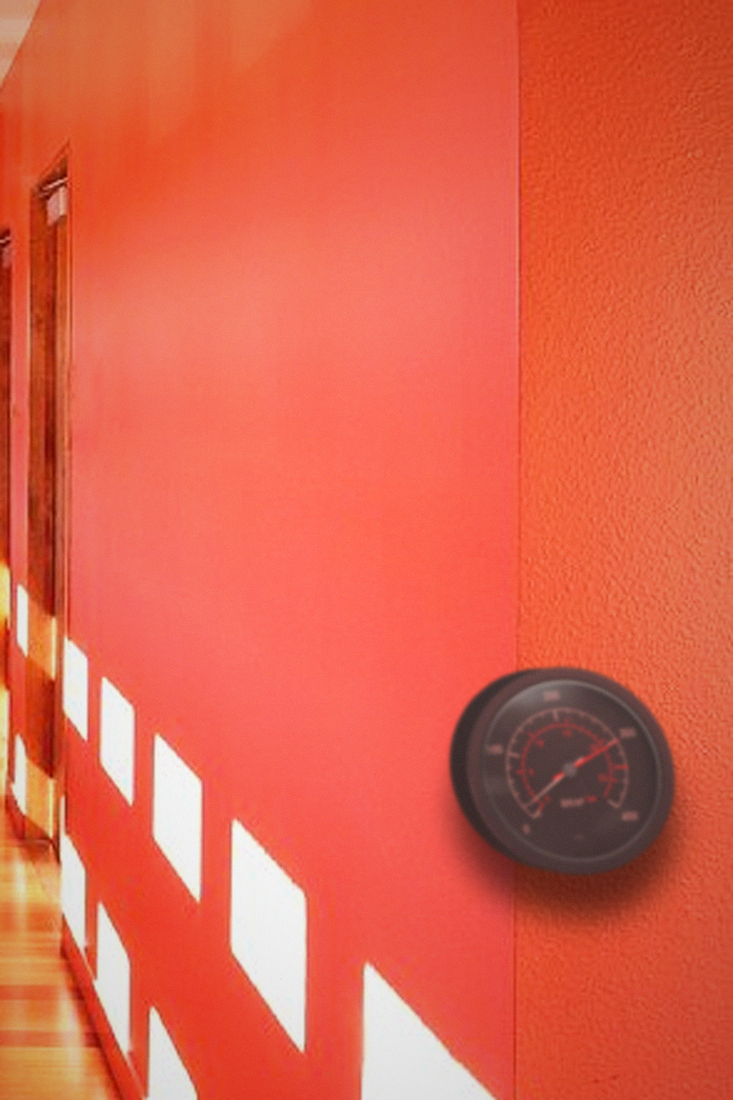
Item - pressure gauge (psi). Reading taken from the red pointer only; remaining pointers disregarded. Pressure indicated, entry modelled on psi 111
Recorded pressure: psi 300
